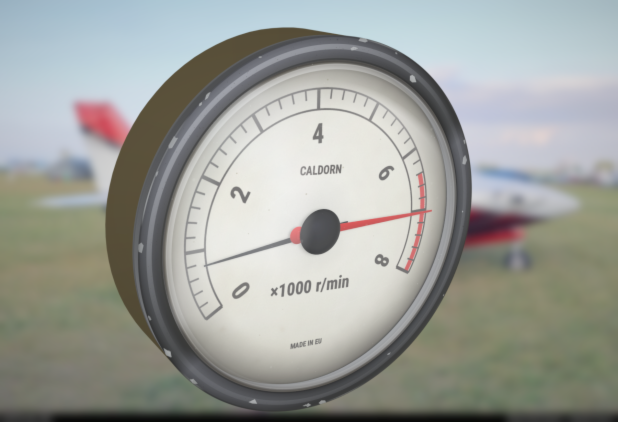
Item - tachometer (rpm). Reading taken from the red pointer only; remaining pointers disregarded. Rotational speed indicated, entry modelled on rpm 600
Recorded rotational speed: rpm 7000
